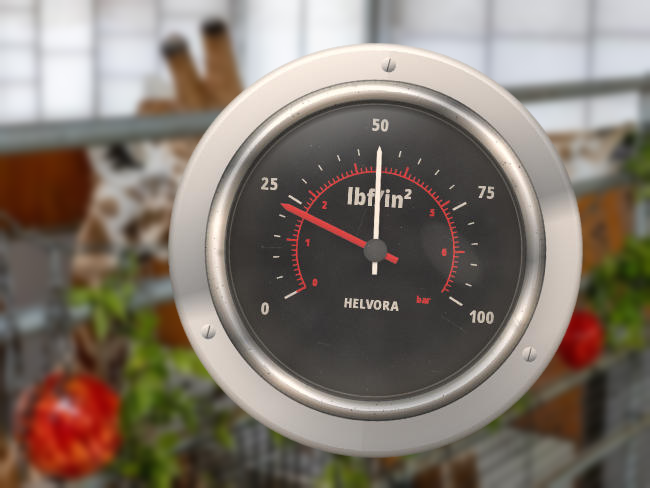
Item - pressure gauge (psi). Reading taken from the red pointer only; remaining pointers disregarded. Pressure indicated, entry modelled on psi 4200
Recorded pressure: psi 22.5
